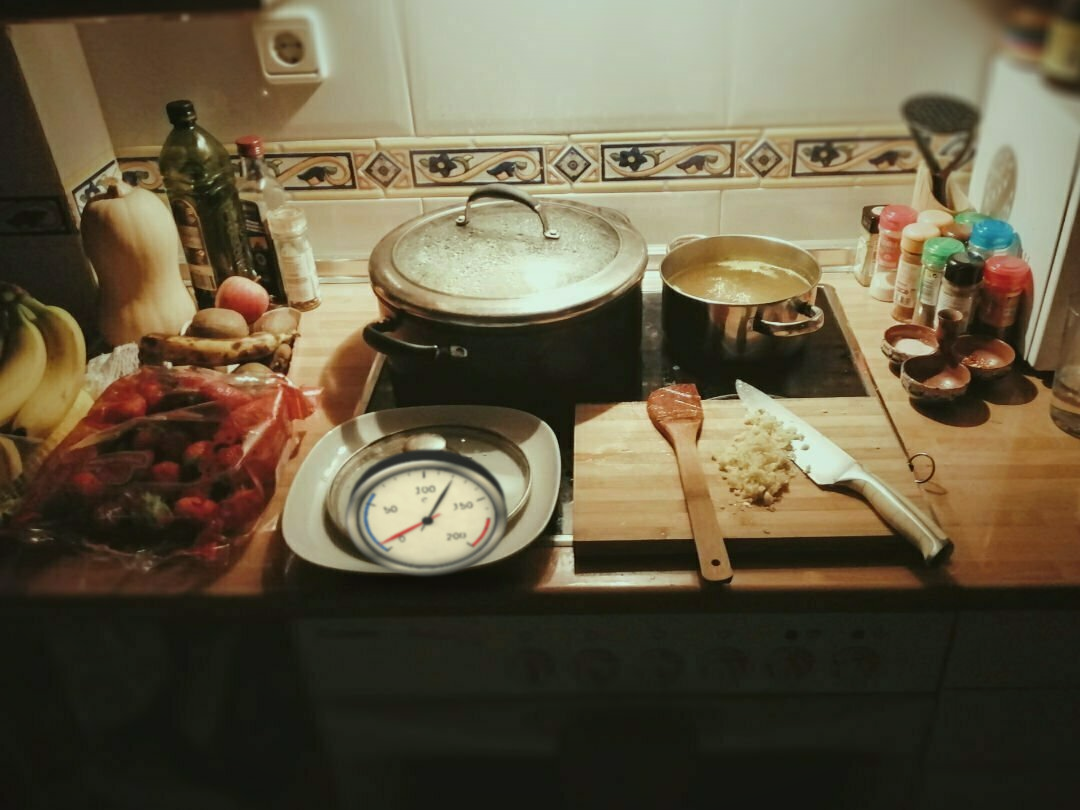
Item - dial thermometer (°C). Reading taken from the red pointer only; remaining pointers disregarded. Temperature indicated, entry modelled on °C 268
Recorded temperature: °C 10
